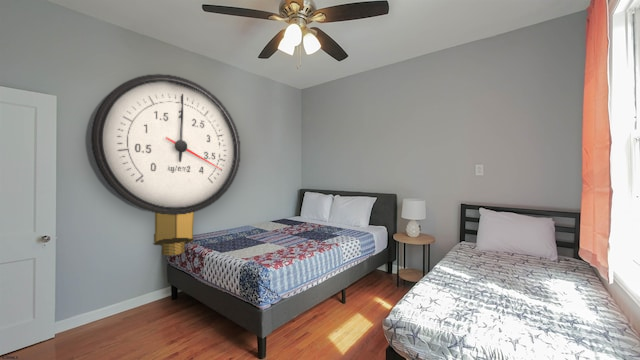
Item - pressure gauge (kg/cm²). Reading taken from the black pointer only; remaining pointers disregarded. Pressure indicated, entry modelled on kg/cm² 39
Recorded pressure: kg/cm² 2
